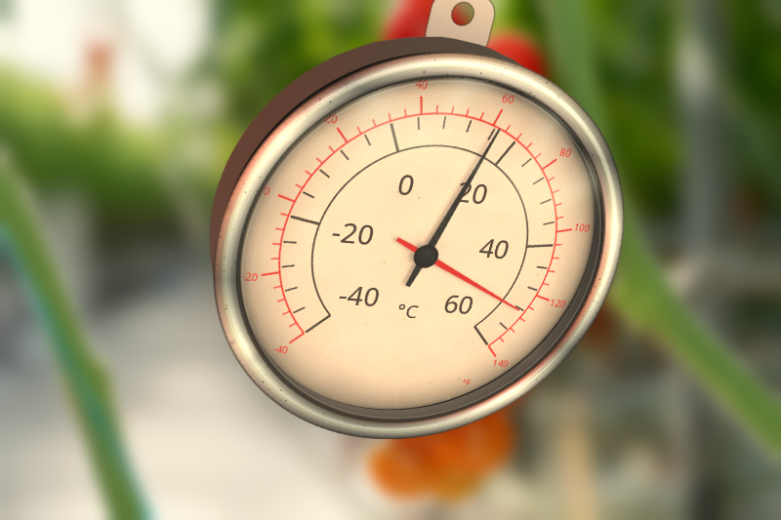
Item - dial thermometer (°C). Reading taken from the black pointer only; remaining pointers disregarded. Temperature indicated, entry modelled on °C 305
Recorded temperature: °C 16
